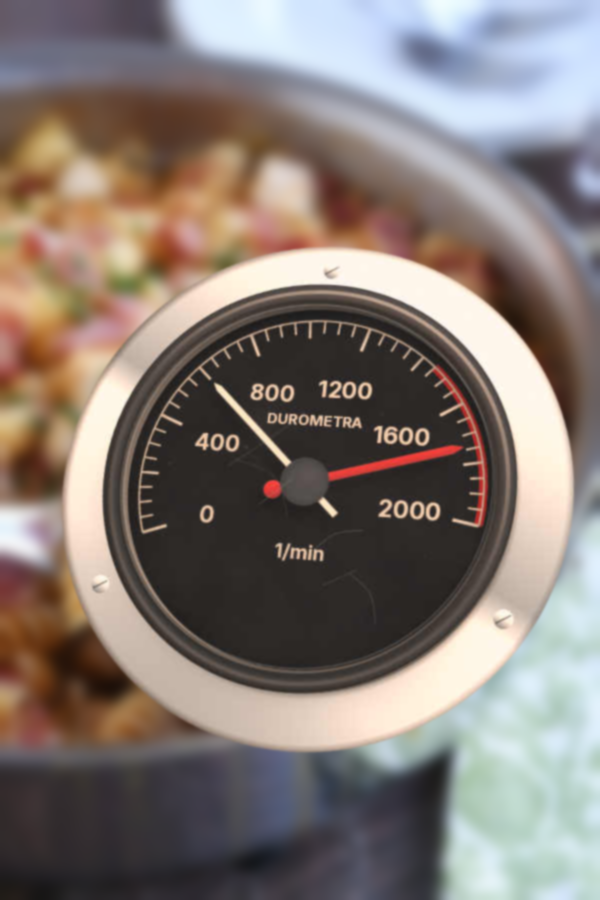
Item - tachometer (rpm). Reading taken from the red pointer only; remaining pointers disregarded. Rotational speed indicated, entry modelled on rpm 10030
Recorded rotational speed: rpm 1750
